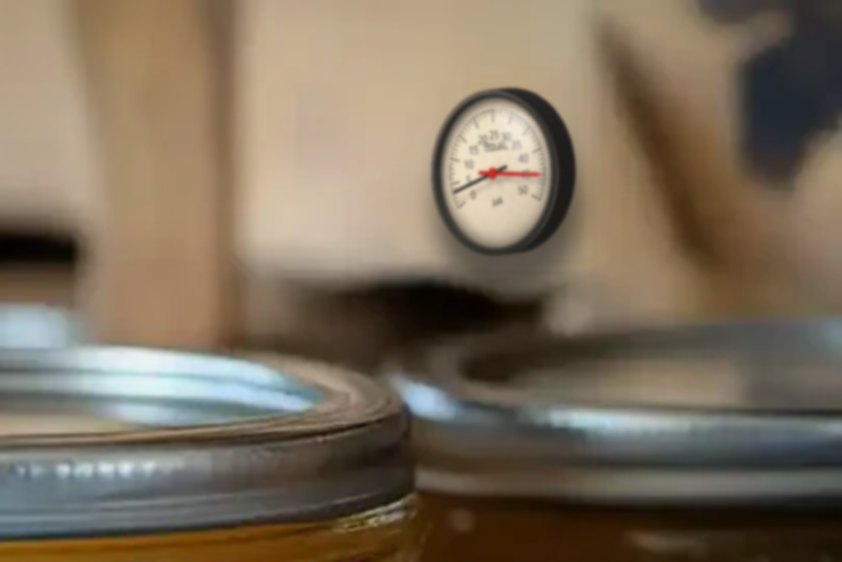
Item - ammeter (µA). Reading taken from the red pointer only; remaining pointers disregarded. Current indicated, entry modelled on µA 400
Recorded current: µA 45
